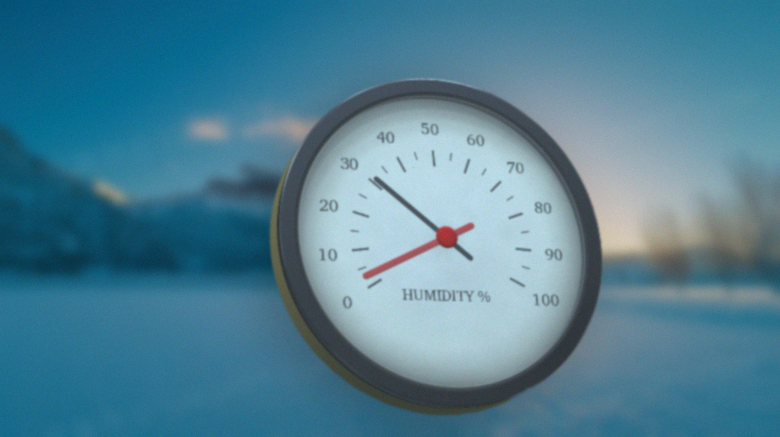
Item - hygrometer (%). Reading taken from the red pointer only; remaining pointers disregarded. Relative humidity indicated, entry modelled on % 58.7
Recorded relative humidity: % 2.5
